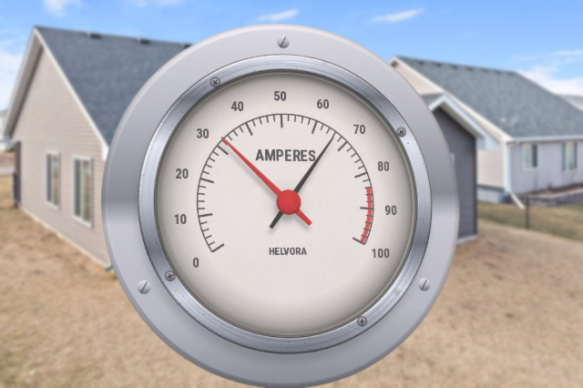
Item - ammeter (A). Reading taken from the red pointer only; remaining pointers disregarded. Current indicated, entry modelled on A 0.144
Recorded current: A 32
